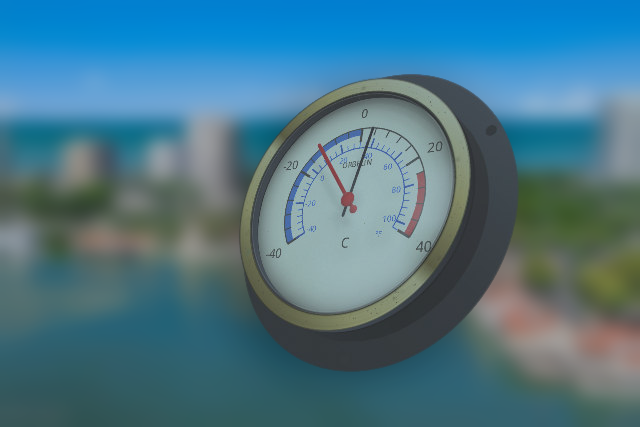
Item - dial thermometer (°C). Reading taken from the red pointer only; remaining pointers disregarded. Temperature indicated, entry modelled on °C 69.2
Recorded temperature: °C -12
